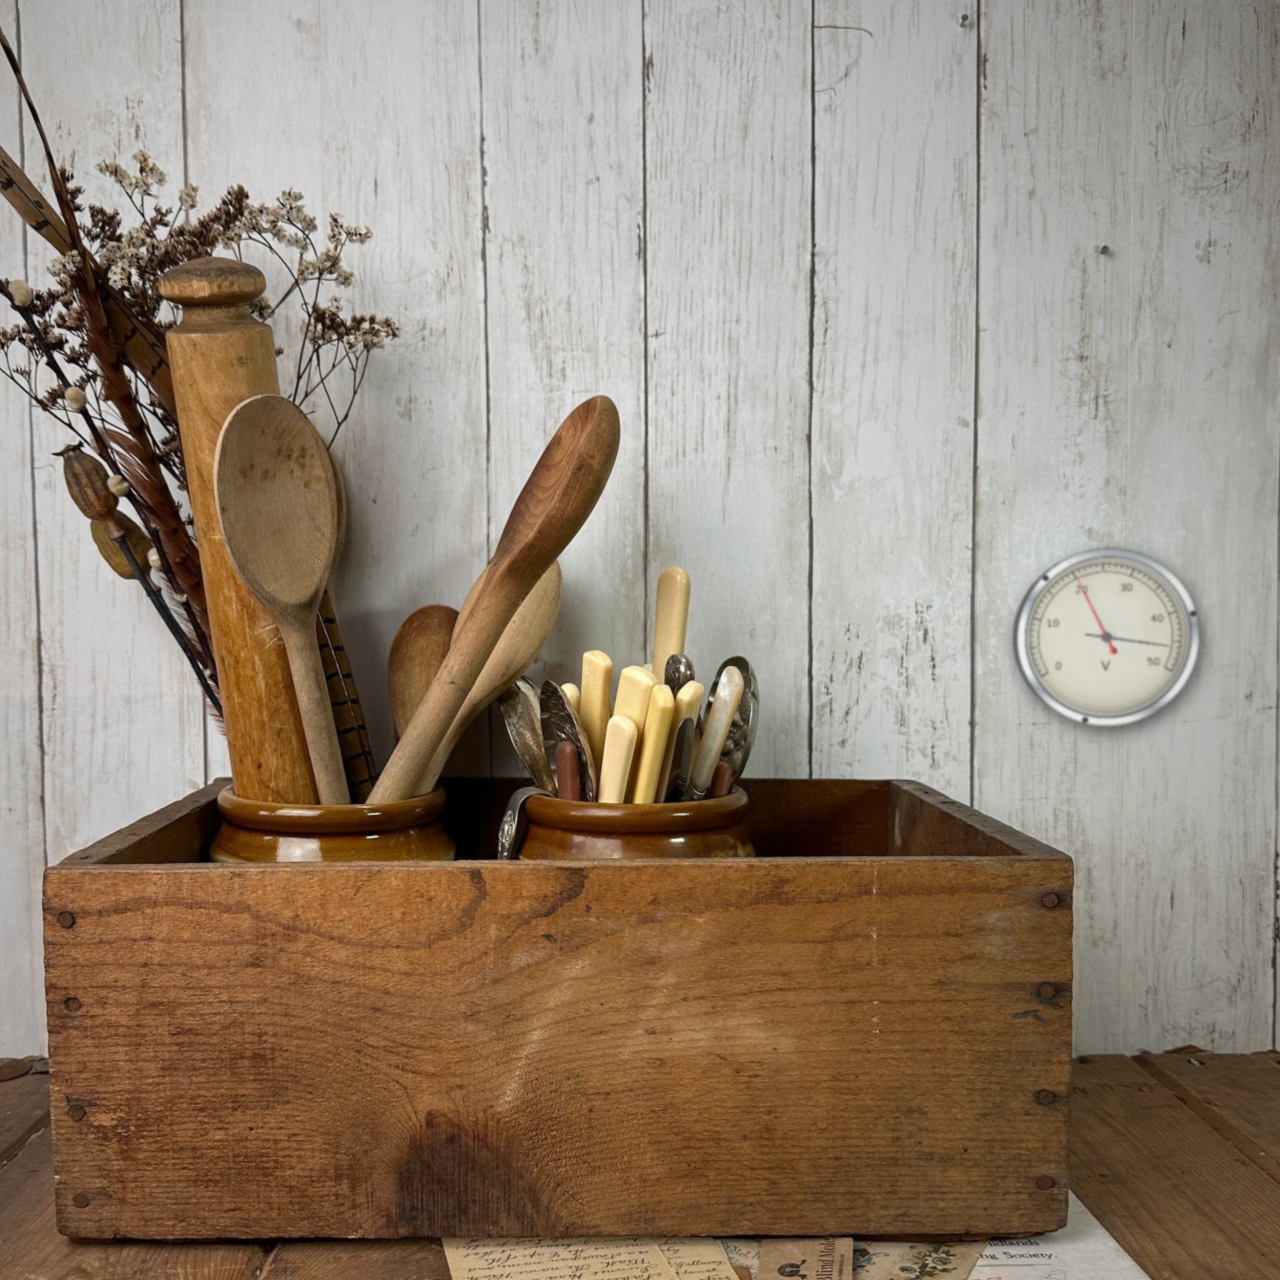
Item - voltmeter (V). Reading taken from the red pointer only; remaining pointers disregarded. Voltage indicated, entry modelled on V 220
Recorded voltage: V 20
